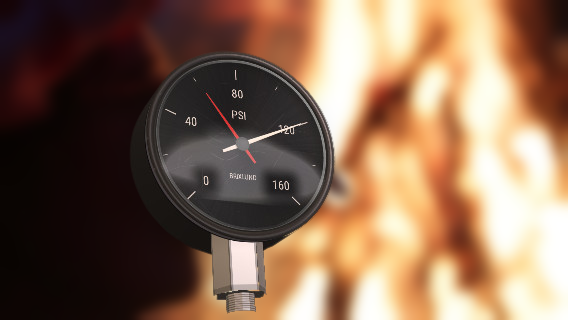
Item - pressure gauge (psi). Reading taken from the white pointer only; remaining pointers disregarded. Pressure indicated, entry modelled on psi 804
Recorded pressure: psi 120
